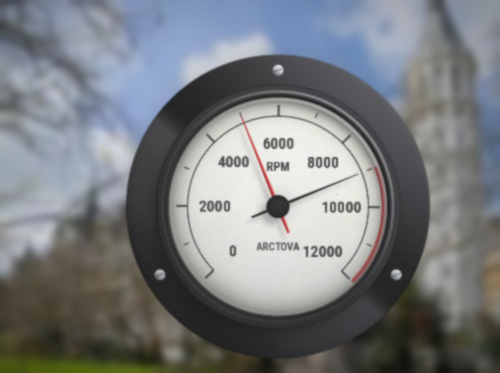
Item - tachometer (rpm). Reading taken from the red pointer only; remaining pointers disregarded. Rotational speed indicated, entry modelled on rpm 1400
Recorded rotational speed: rpm 5000
